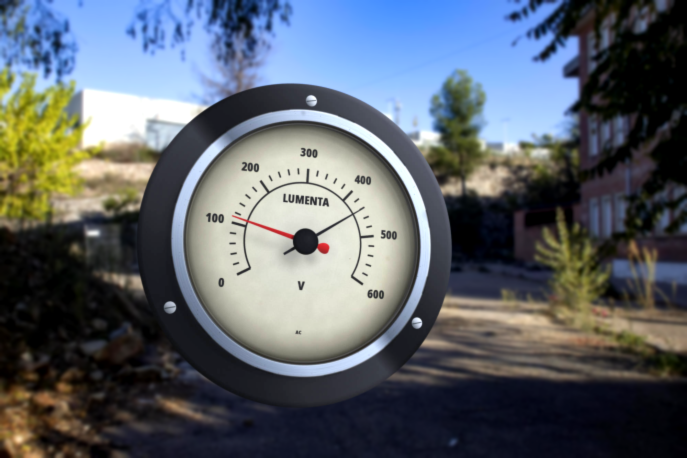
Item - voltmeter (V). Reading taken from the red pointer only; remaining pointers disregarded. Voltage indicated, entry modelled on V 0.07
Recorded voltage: V 110
